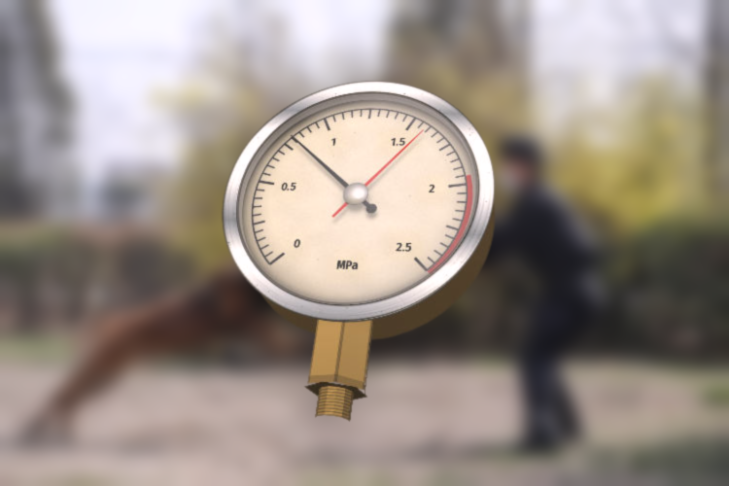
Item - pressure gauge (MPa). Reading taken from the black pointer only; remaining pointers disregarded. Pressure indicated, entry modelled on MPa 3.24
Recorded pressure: MPa 0.8
